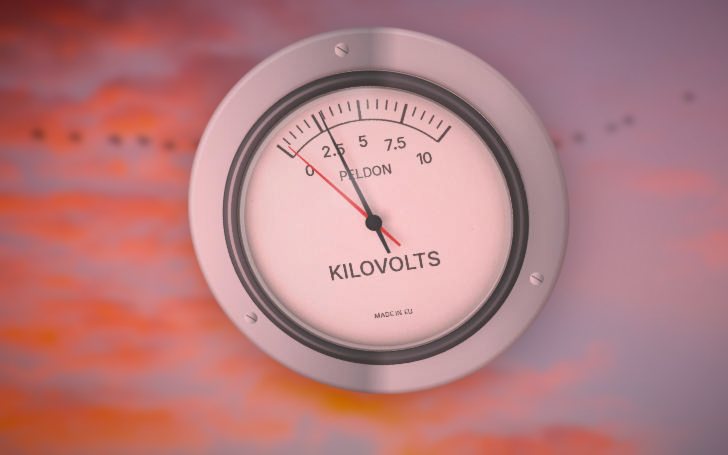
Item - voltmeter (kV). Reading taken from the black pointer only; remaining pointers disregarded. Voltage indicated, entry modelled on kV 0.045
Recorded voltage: kV 3
